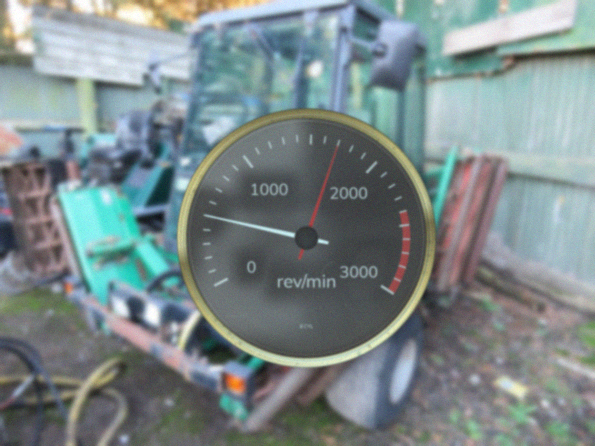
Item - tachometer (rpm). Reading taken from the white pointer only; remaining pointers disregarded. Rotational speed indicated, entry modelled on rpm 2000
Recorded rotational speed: rpm 500
